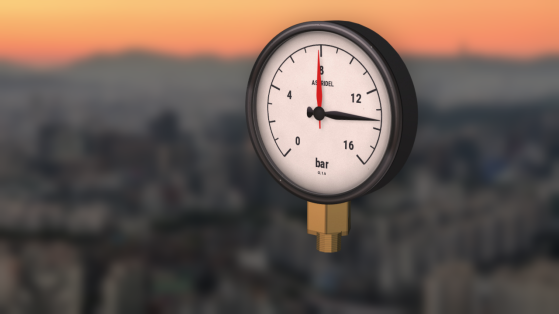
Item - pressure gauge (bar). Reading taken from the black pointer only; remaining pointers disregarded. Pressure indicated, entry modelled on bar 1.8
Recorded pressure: bar 13.5
